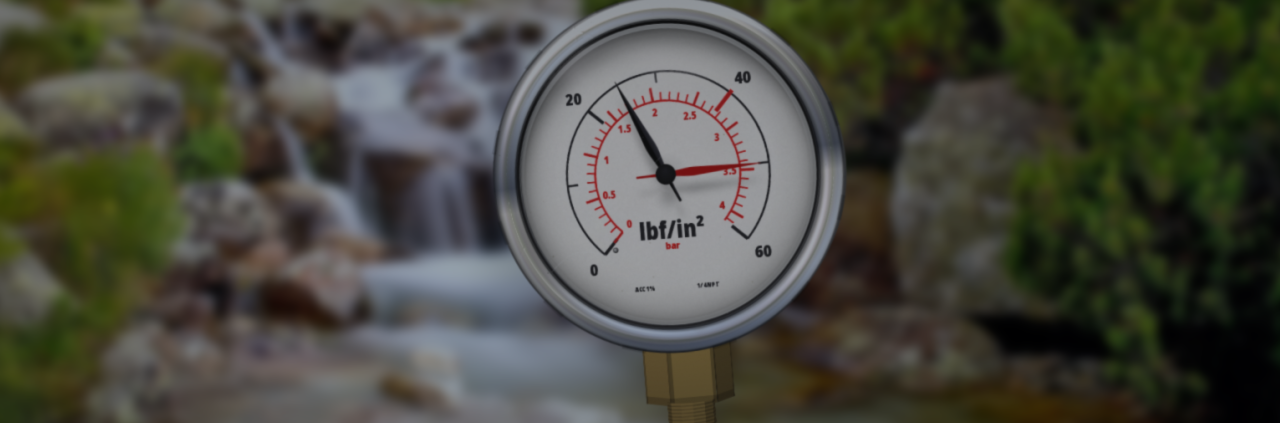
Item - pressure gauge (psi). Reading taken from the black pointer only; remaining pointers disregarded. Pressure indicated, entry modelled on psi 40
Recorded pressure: psi 25
